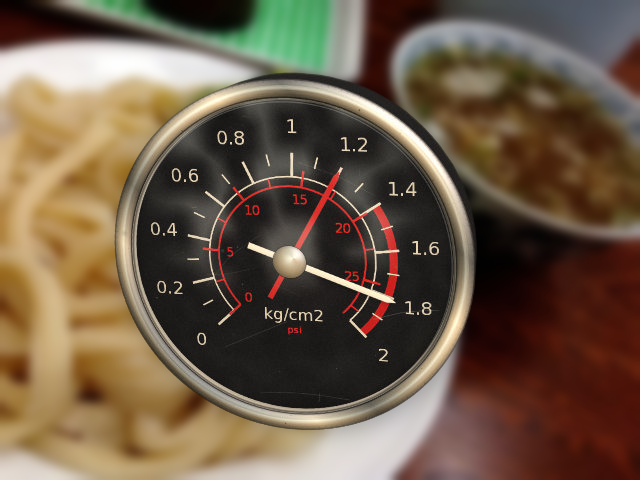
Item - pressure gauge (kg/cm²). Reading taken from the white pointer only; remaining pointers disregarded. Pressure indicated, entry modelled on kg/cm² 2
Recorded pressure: kg/cm² 1.8
